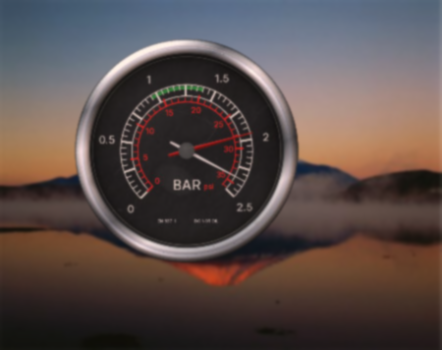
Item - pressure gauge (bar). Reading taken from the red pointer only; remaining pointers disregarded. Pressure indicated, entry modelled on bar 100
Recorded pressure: bar 1.95
